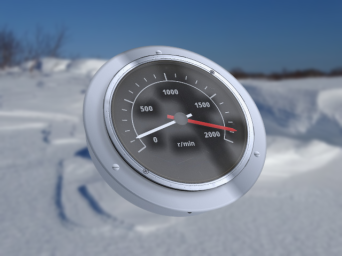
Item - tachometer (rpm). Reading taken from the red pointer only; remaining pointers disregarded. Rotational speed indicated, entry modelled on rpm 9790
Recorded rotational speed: rpm 1900
